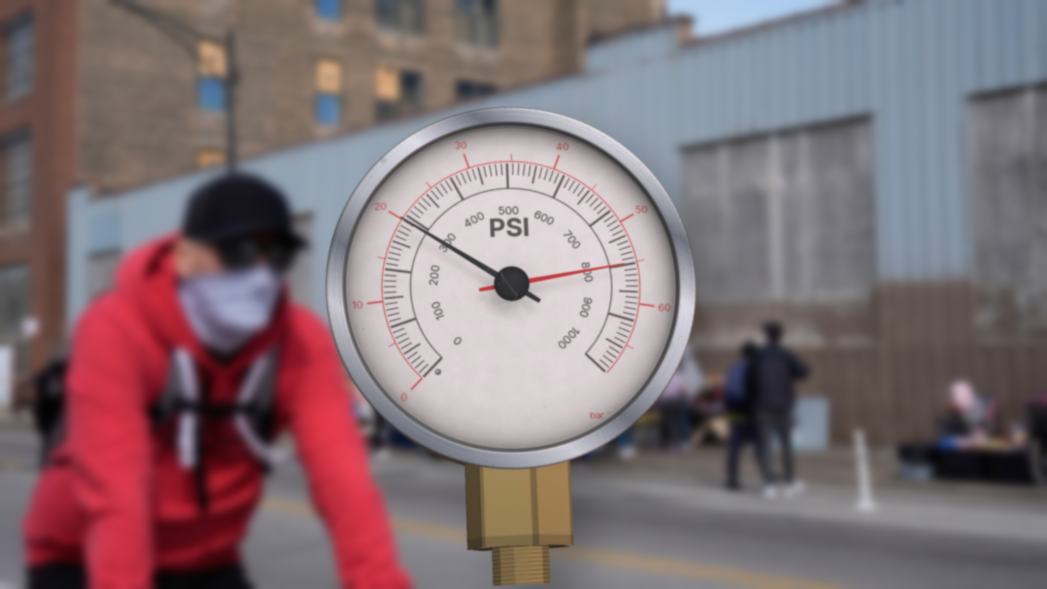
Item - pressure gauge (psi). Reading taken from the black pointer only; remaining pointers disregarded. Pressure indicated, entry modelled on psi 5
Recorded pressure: psi 290
